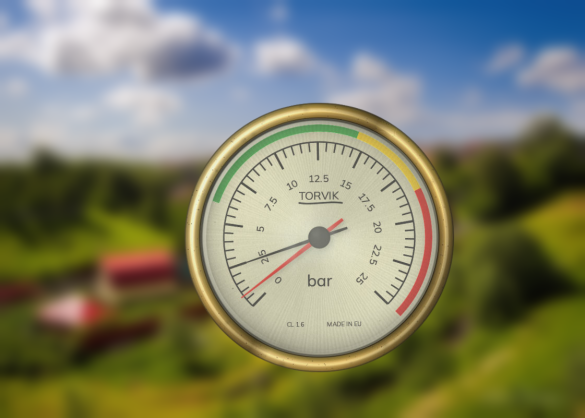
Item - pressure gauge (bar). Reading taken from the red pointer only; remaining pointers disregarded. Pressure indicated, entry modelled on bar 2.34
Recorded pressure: bar 0.75
